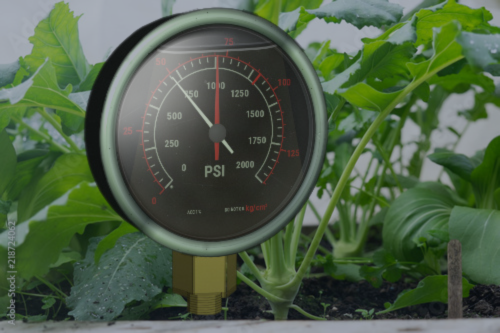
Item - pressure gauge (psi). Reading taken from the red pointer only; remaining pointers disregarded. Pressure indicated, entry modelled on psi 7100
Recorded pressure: psi 1000
